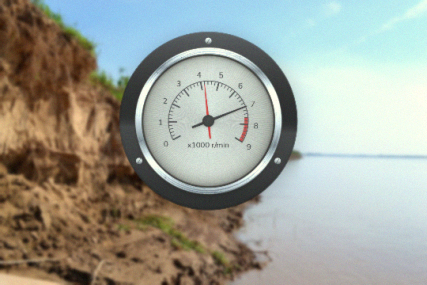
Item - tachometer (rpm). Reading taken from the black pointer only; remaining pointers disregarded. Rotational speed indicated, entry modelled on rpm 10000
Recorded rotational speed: rpm 7000
